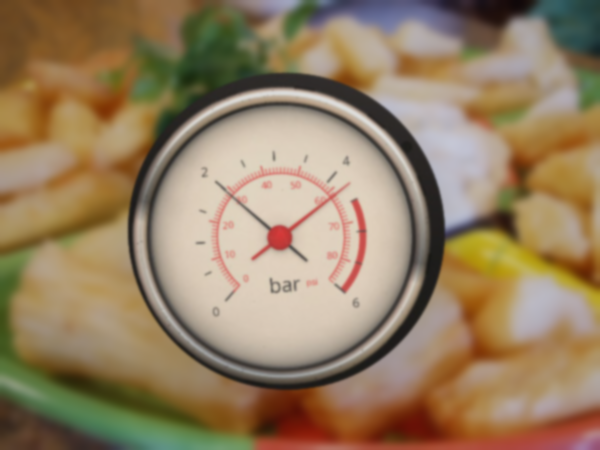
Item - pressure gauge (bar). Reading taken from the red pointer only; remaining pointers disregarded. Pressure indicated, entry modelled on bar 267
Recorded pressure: bar 4.25
